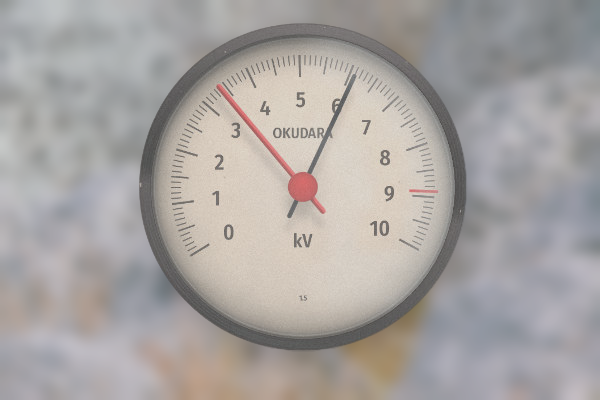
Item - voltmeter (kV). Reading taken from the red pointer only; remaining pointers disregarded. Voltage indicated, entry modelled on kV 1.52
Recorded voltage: kV 3.4
